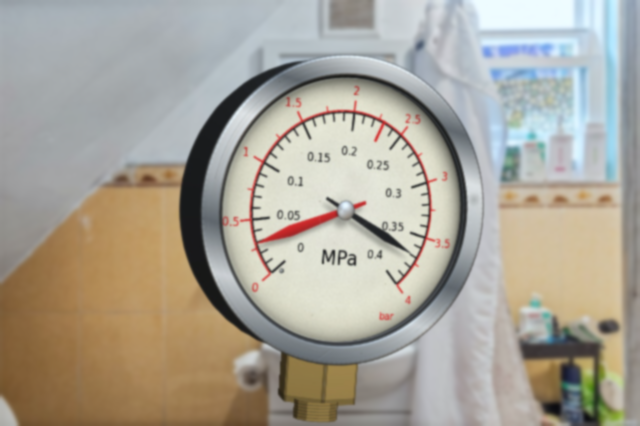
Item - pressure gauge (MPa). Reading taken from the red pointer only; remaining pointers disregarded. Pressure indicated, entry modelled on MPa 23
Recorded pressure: MPa 0.03
